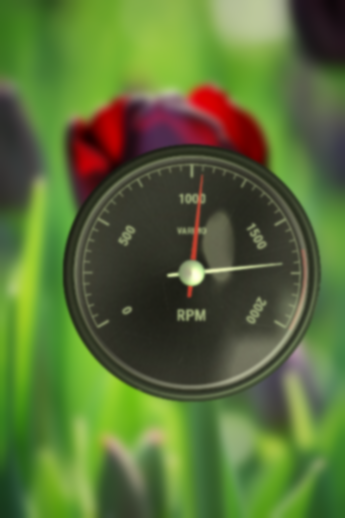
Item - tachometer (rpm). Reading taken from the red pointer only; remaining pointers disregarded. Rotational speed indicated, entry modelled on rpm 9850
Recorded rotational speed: rpm 1050
